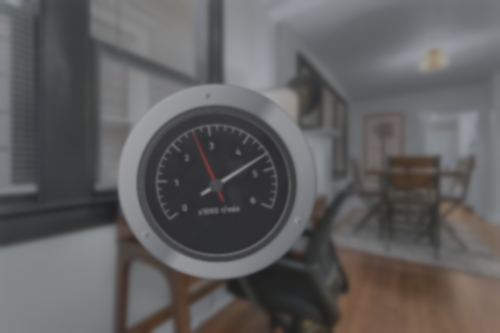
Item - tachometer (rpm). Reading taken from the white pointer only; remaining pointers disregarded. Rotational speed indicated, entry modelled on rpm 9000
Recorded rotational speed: rpm 4600
